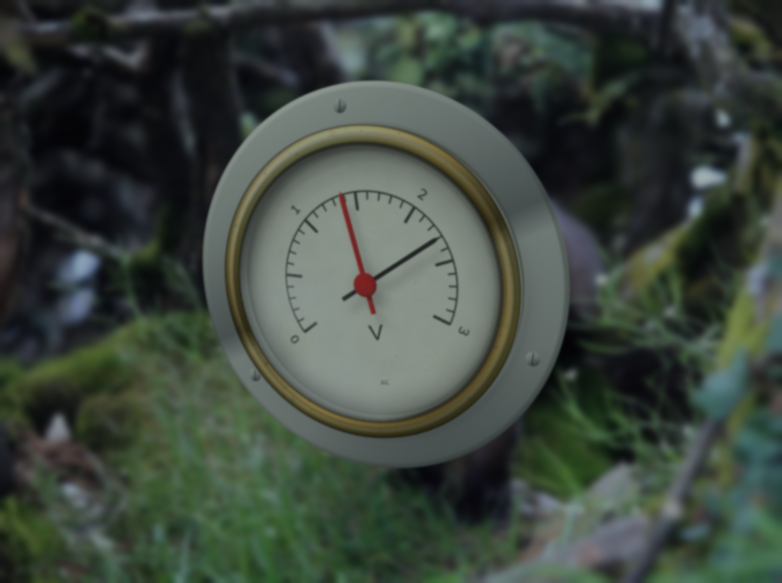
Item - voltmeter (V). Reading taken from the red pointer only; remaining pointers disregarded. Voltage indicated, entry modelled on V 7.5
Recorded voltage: V 1.4
